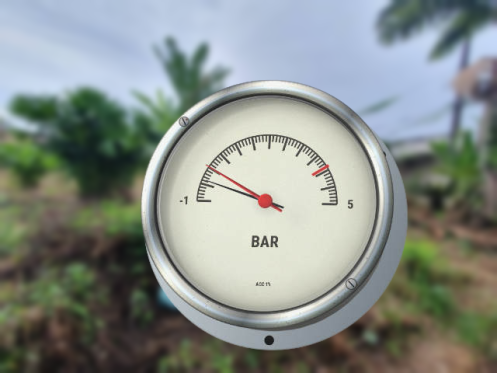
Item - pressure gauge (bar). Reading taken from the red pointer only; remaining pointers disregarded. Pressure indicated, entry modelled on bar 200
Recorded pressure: bar 0
